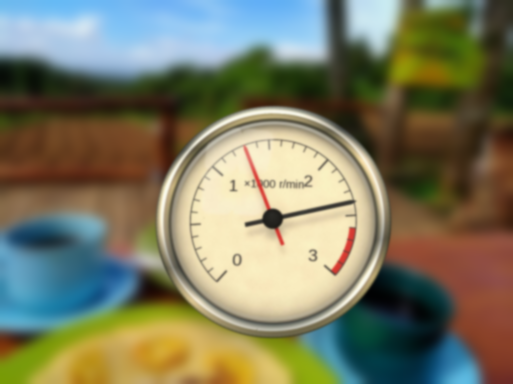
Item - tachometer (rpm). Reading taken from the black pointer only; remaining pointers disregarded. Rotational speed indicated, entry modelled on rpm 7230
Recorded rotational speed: rpm 2400
